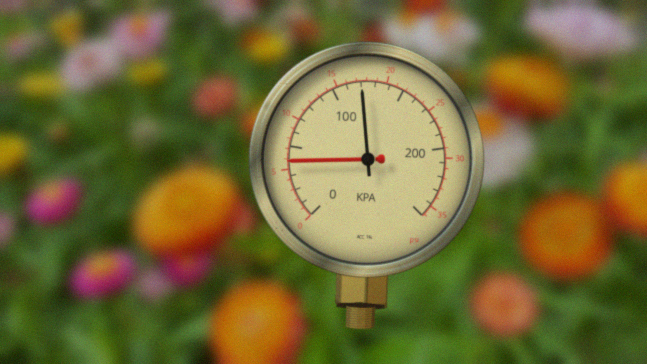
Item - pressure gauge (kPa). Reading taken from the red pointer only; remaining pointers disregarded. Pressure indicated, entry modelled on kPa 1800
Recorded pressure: kPa 40
